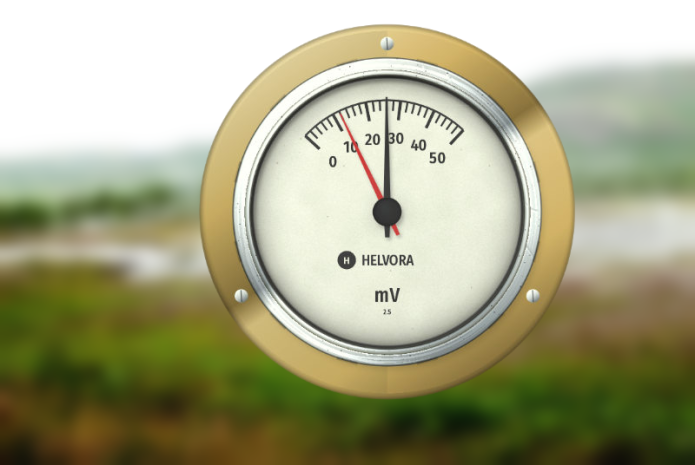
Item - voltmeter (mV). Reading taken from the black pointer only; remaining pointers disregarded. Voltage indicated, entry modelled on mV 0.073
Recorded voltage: mV 26
